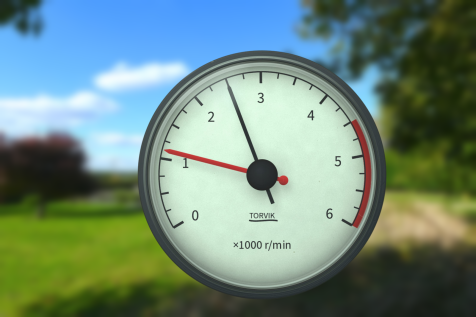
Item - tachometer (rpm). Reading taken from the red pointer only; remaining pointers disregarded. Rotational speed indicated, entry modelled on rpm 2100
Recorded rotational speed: rpm 1125
